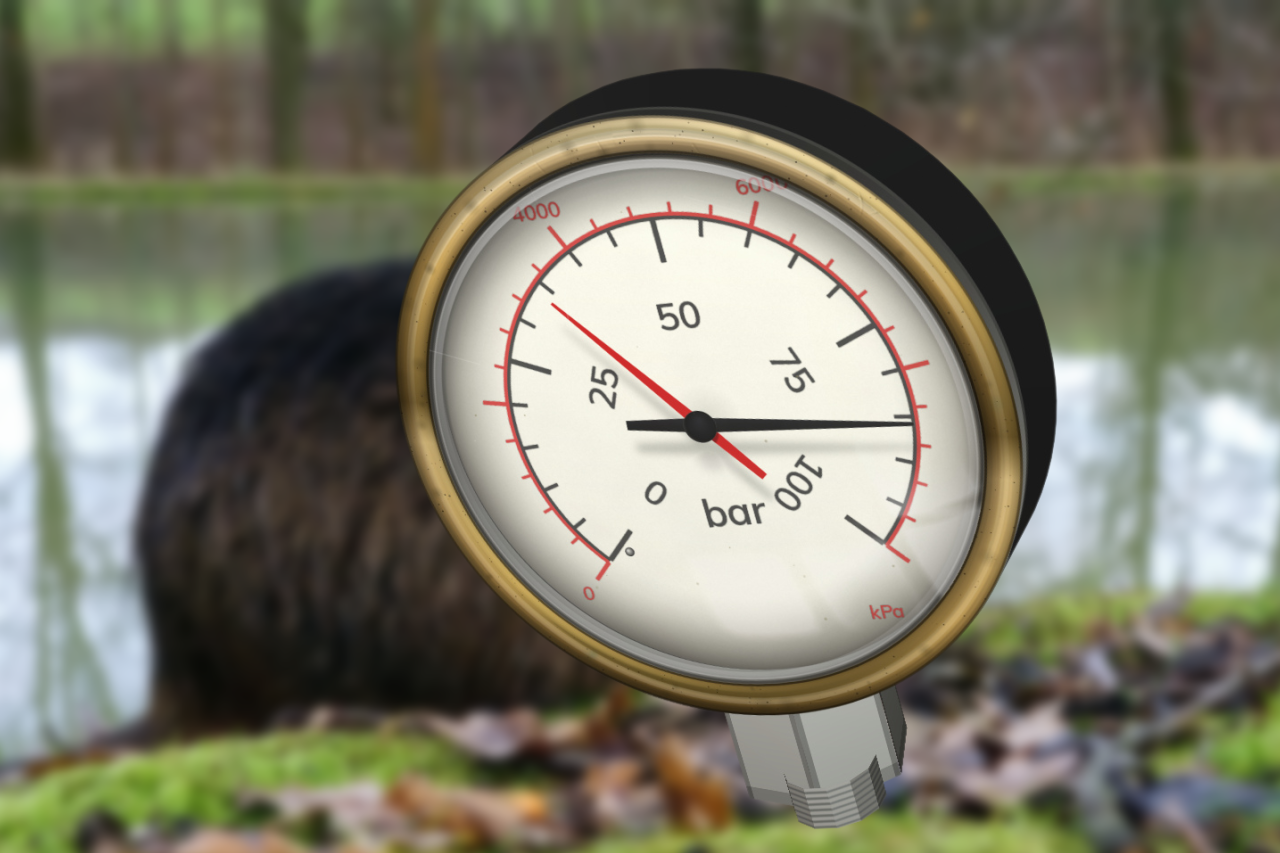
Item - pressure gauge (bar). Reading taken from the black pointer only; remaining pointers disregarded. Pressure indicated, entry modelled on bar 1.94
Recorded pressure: bar 85
